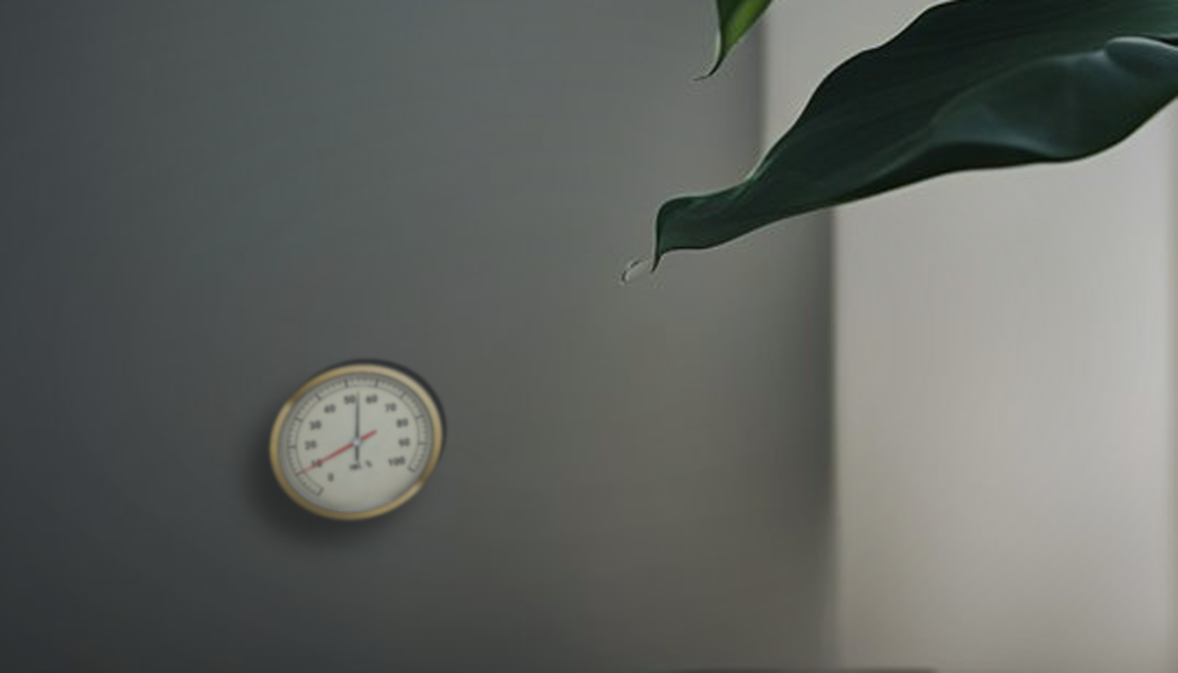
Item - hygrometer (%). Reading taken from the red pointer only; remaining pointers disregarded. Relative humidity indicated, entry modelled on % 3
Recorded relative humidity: % 10
